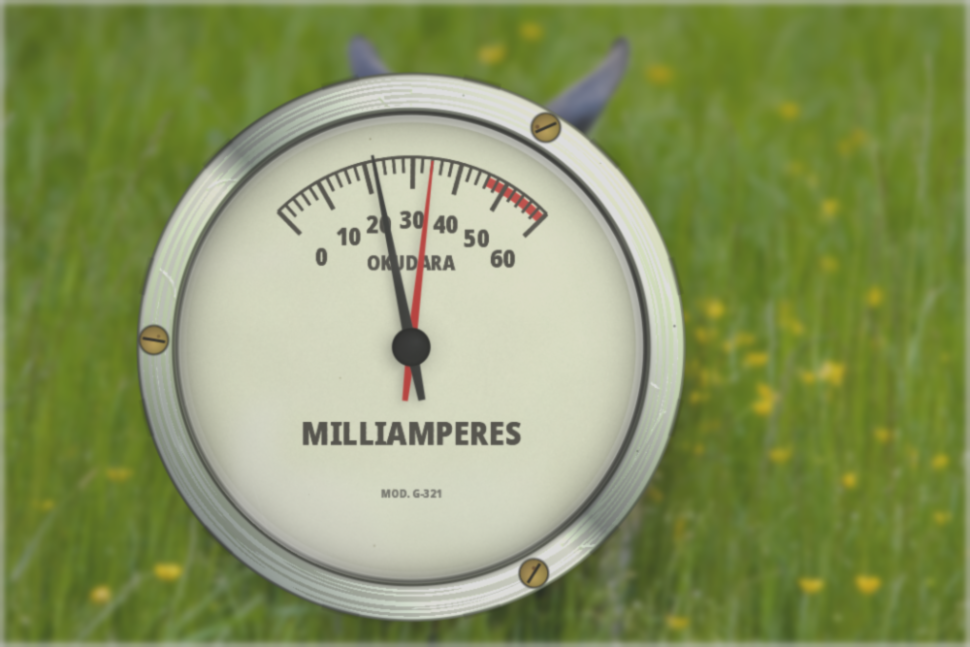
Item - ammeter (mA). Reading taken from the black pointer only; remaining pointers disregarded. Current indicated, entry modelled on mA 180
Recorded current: mA 22
